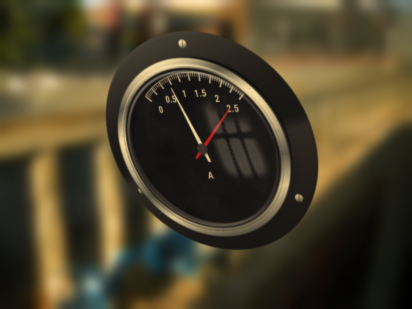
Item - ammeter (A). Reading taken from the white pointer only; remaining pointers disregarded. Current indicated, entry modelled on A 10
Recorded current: A 0.75
